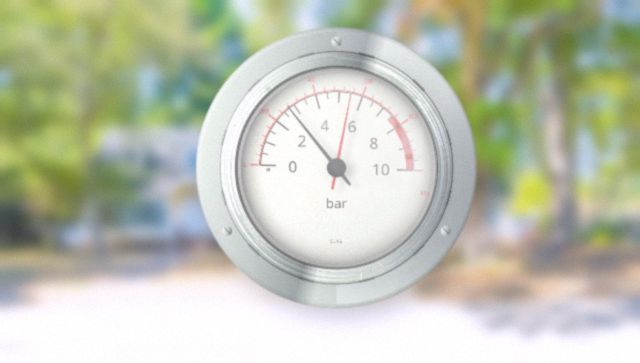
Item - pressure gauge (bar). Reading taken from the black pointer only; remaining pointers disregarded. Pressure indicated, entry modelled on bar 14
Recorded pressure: bar 2.75
